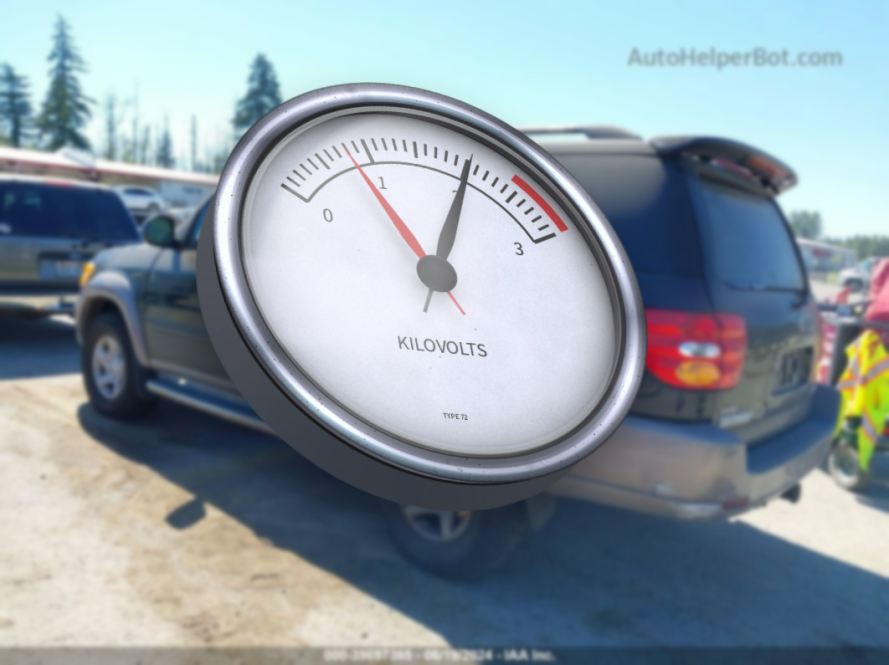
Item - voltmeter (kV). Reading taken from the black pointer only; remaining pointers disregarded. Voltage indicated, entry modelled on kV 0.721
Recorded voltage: kV 2
